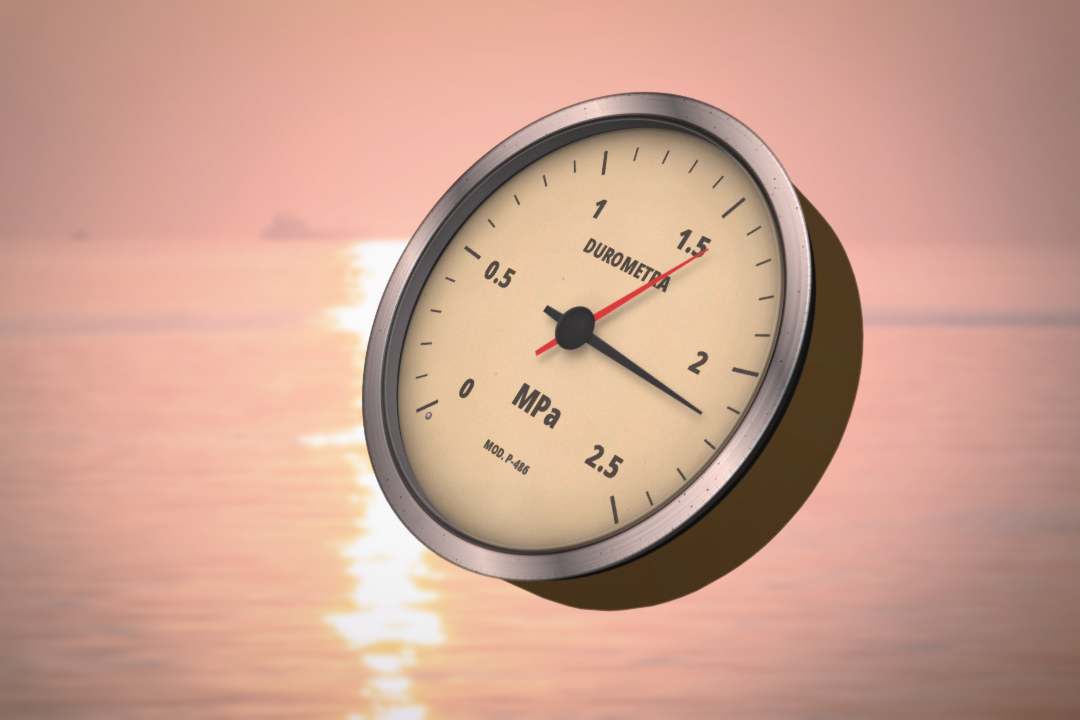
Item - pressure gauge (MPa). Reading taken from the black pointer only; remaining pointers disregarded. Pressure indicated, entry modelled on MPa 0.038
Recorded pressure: MPa 2.15
